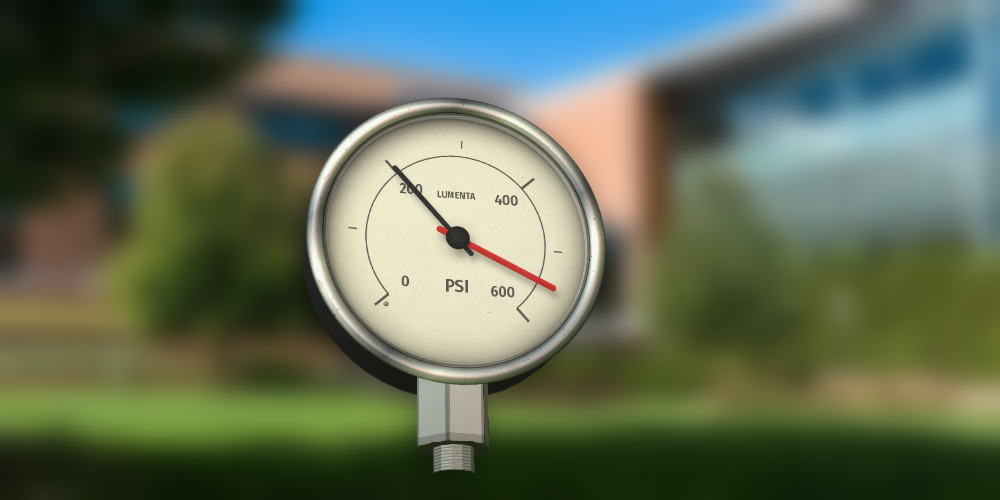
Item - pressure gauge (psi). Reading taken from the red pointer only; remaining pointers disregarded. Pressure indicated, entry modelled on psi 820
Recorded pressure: psi 550
